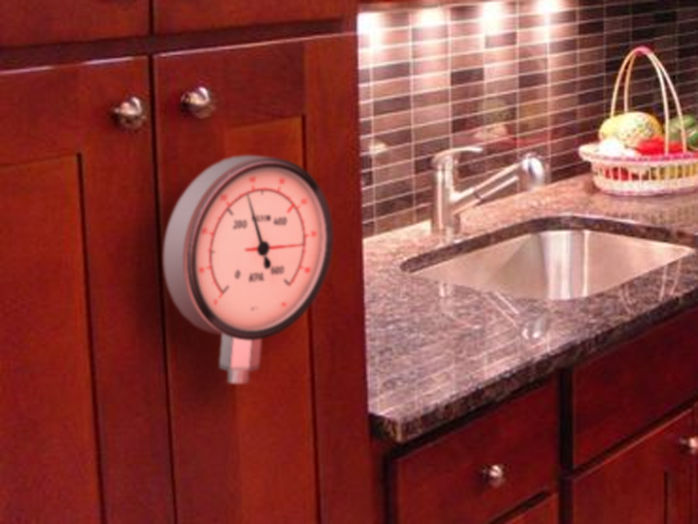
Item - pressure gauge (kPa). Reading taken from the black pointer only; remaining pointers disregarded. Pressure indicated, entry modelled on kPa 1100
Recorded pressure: kPa 250
